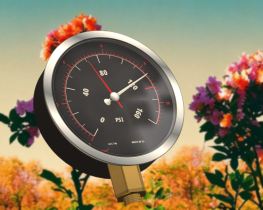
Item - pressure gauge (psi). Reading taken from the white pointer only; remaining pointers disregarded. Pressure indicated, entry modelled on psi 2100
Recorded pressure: psi 120
